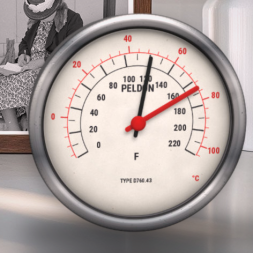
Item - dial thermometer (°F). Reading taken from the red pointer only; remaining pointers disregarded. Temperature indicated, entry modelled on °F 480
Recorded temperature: °F 165
